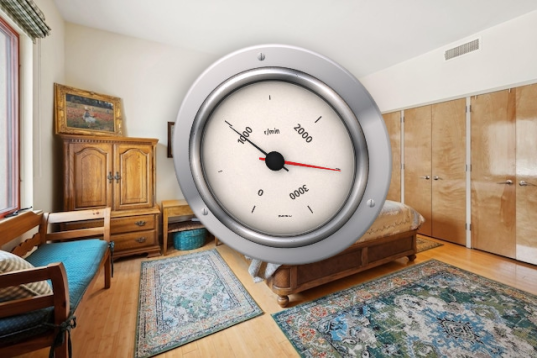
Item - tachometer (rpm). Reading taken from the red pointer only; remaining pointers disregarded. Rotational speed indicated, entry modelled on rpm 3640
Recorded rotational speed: rpm 2500
